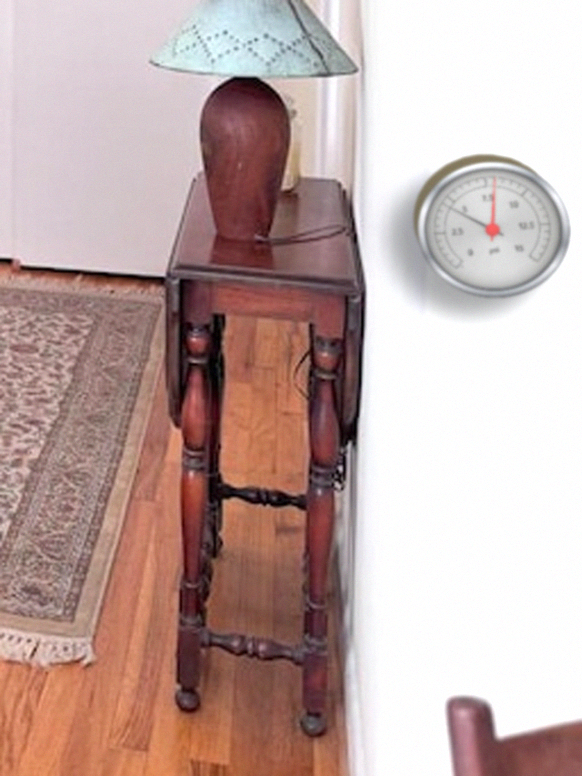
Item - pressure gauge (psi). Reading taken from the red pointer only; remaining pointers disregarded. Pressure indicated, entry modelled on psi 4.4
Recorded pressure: psi 8
